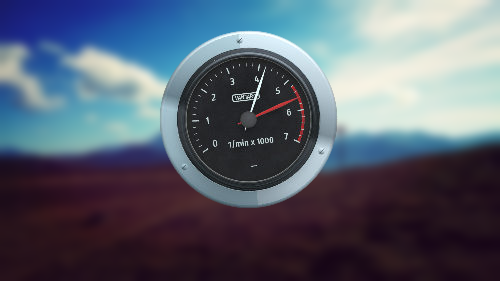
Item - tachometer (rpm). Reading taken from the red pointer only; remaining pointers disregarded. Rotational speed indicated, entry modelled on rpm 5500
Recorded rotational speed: rpm 5600
